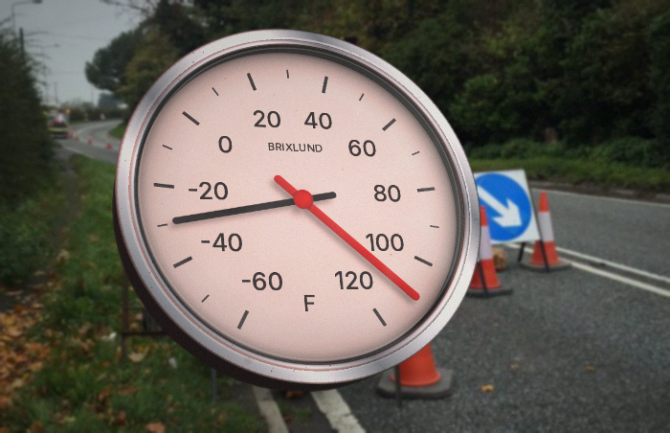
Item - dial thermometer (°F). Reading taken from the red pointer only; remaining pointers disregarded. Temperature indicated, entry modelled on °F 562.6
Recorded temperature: °F 110
